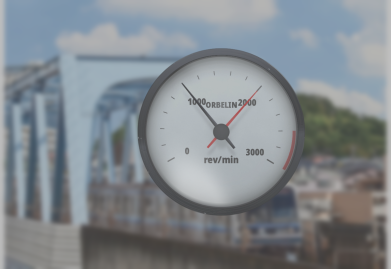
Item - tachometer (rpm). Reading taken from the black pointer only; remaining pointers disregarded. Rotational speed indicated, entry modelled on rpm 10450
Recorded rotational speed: rpm 1000
